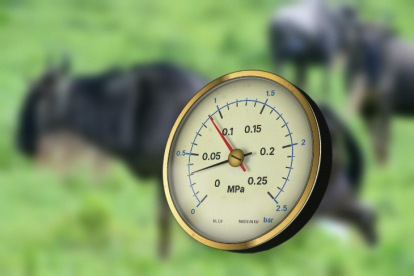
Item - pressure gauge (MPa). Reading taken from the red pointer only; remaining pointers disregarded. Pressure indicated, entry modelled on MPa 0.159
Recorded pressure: MPa 0.09
